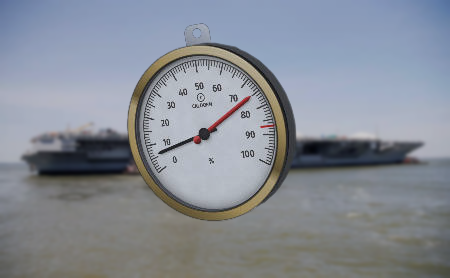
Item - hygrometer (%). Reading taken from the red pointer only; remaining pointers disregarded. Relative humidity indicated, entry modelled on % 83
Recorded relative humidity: % 75
